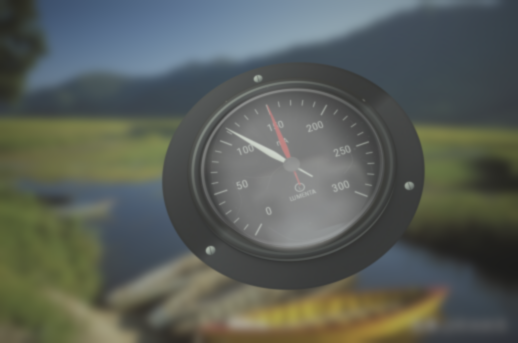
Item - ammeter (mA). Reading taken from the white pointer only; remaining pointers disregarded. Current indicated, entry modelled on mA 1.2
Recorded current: mA 110
